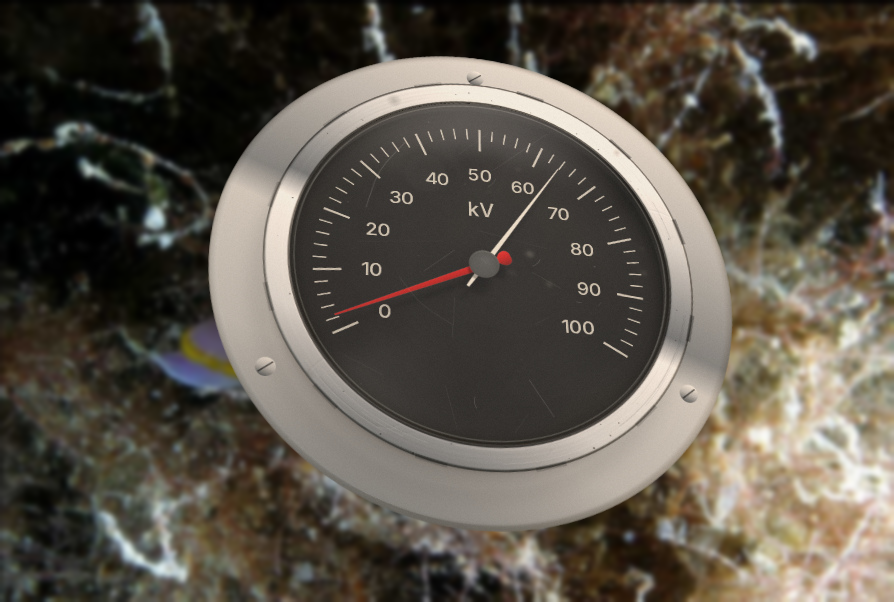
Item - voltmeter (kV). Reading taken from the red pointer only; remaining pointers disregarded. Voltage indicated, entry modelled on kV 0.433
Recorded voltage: kV 2
